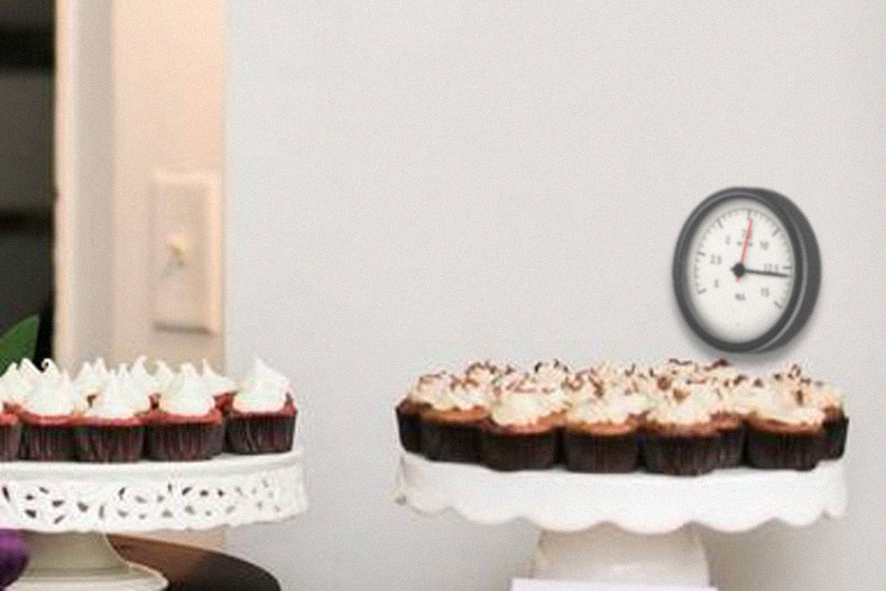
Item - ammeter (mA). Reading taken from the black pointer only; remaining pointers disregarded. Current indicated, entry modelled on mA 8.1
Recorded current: mA 13
